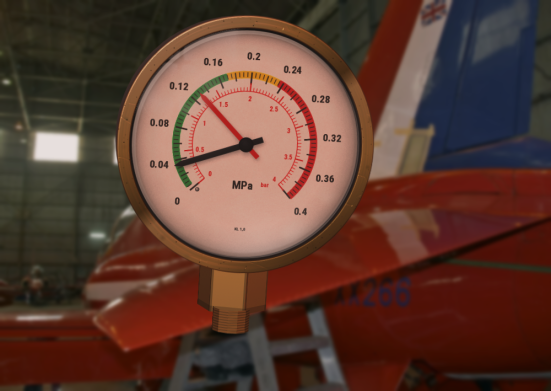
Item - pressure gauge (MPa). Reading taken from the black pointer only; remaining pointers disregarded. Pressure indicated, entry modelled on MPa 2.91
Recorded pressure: MPa 0.035
